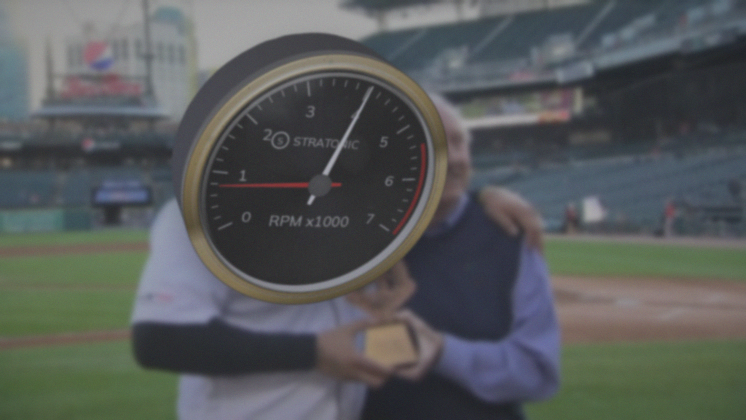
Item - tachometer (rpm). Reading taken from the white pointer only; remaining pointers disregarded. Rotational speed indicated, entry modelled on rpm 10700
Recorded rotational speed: rpm 4000
